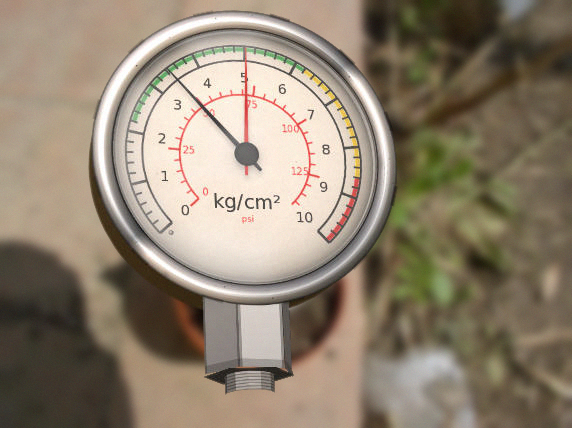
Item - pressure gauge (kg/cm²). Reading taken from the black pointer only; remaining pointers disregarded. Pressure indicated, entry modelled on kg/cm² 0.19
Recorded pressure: kg/cm² 3.4
